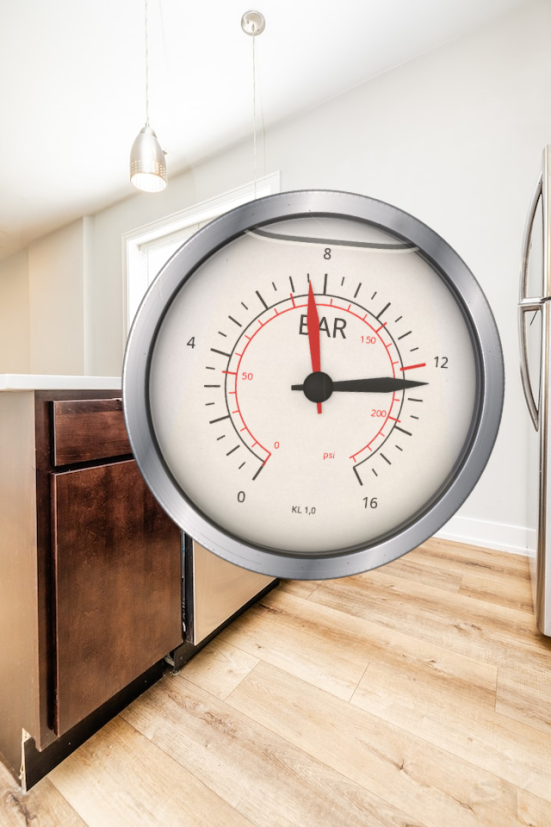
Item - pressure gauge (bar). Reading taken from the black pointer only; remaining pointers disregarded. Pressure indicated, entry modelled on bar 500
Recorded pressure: bar 12.5
